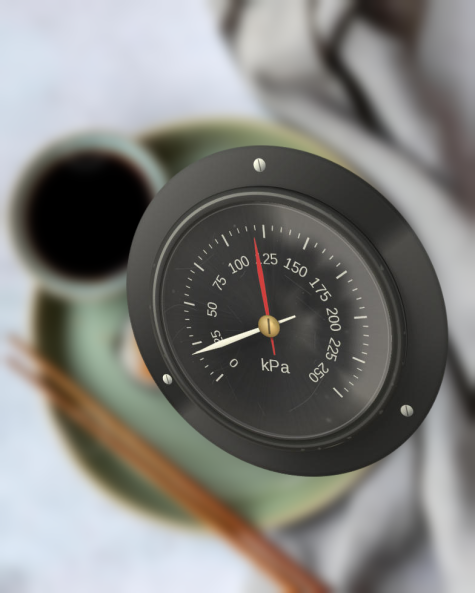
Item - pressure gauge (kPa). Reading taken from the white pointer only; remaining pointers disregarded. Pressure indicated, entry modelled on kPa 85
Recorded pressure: kPa 20
